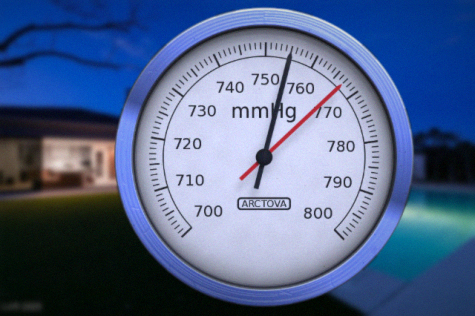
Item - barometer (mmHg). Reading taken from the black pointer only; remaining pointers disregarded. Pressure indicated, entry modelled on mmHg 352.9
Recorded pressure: mmHg 755
